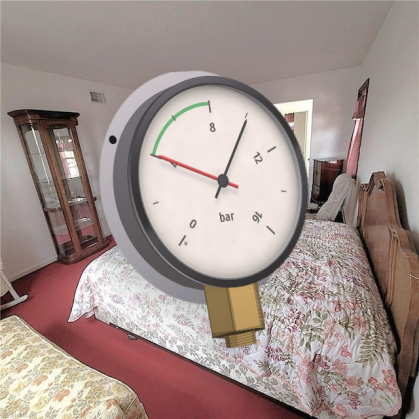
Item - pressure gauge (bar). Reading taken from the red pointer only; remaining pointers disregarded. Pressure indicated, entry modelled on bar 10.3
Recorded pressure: bar 4
